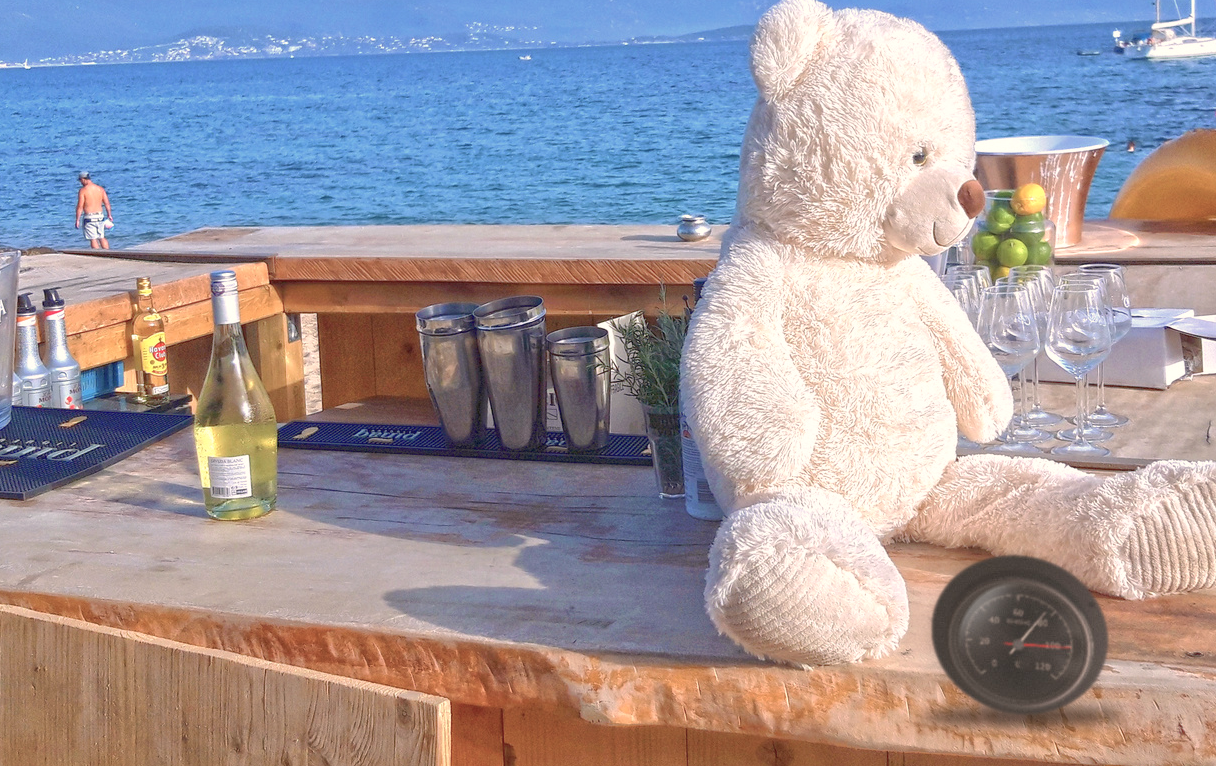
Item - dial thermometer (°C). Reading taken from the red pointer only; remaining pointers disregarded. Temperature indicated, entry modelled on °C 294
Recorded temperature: °C 100
